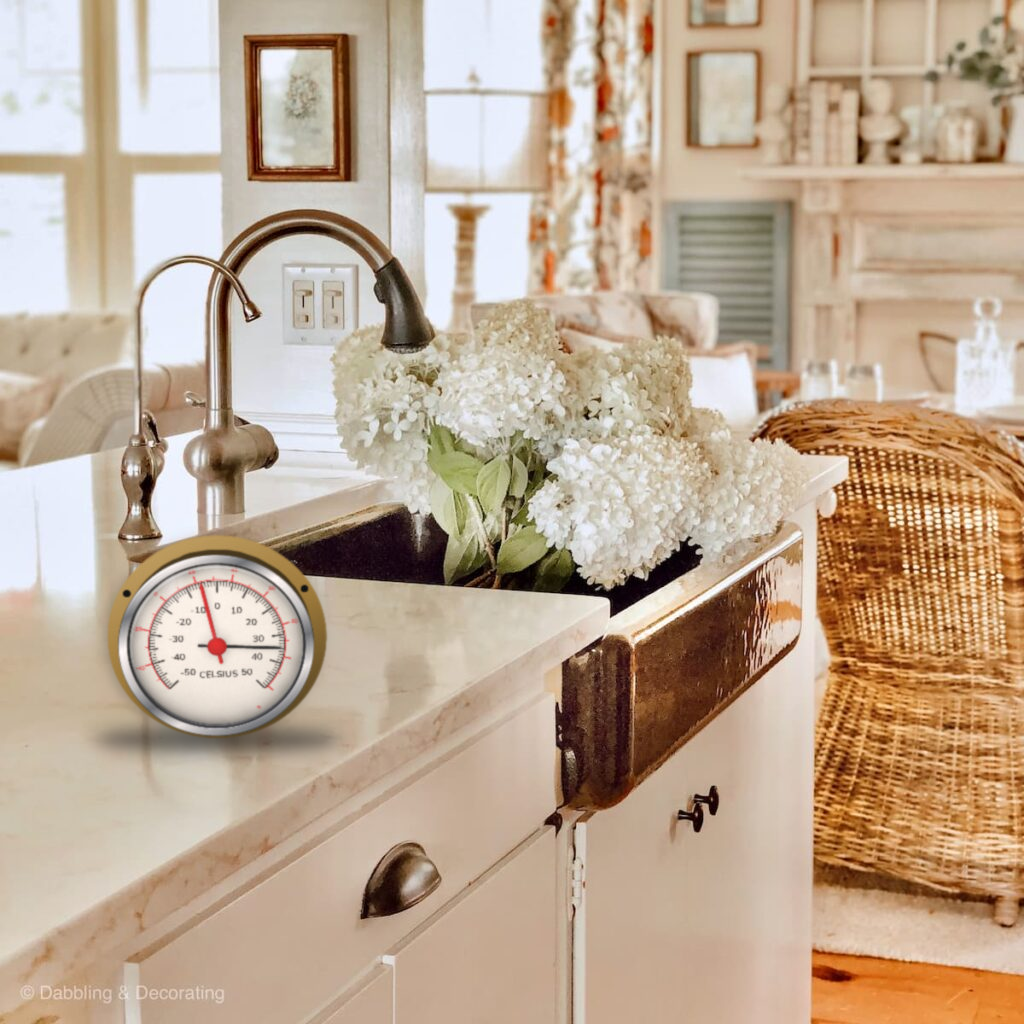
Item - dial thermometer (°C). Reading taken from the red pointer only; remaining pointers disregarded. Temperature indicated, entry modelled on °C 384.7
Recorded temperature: °C -5
